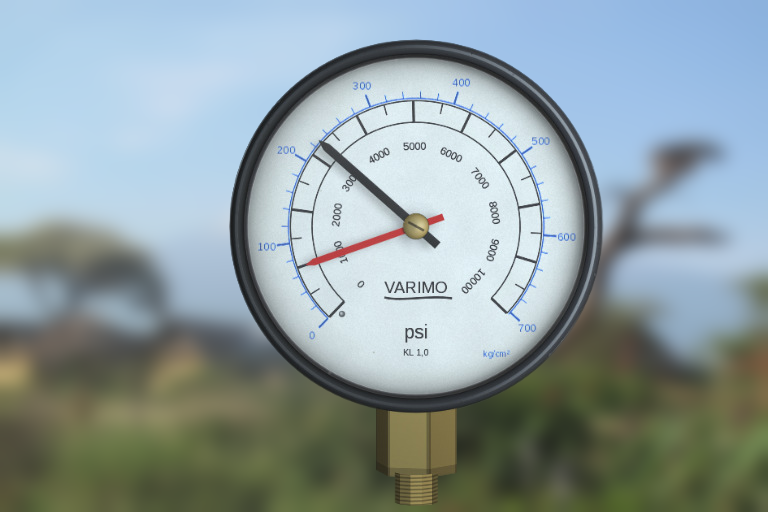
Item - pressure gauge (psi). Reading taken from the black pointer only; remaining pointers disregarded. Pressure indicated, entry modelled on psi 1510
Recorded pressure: psi 3250
